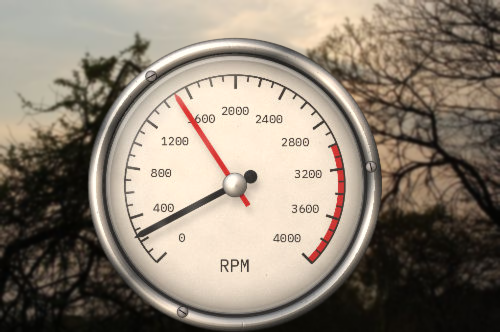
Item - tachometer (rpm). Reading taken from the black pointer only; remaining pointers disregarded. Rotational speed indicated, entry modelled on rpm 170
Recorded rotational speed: rpm 250
